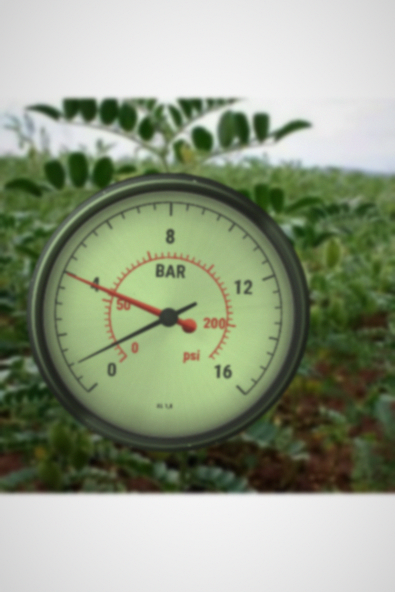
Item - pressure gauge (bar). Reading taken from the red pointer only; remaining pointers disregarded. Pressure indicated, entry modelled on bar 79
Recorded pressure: bar 4
